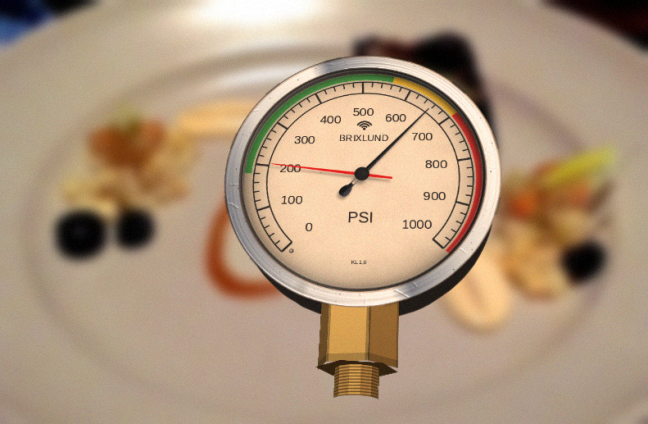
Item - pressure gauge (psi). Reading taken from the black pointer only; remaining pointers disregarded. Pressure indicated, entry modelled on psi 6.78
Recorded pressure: psi 660
